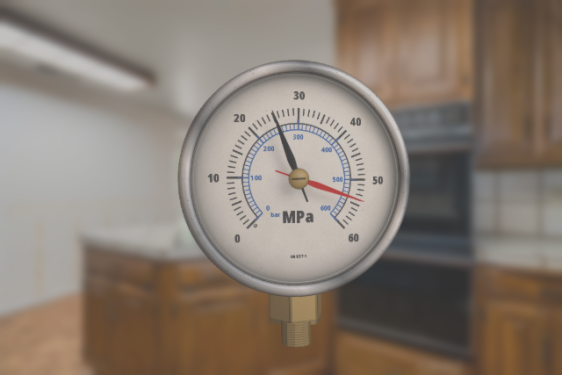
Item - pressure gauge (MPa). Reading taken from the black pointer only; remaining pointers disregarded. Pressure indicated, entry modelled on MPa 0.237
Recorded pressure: MPa 25
